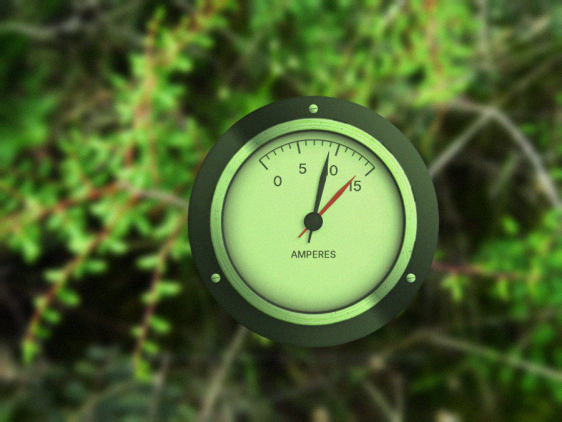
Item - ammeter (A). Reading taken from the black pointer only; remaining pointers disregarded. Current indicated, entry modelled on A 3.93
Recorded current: A 9
